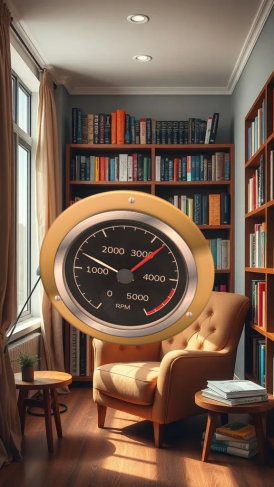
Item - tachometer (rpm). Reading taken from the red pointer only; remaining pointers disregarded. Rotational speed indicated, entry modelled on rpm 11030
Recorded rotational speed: rpm 3200
